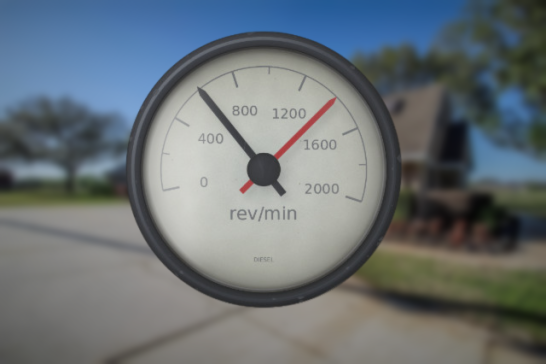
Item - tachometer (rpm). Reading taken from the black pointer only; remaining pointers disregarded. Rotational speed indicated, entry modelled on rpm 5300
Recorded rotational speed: rpm 600
